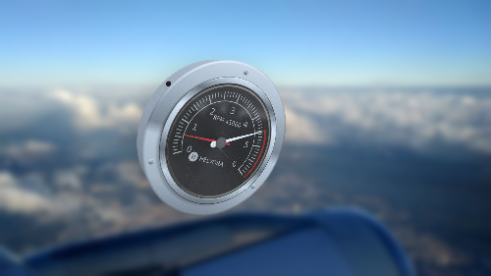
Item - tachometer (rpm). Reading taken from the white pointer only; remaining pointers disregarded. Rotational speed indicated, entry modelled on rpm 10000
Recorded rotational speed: rpm 4500
